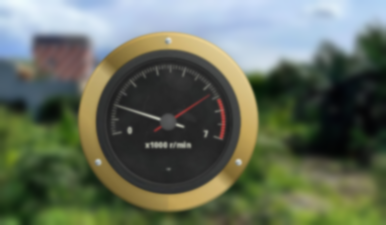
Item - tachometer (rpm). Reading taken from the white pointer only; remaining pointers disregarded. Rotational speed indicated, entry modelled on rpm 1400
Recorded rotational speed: rpm 1000
